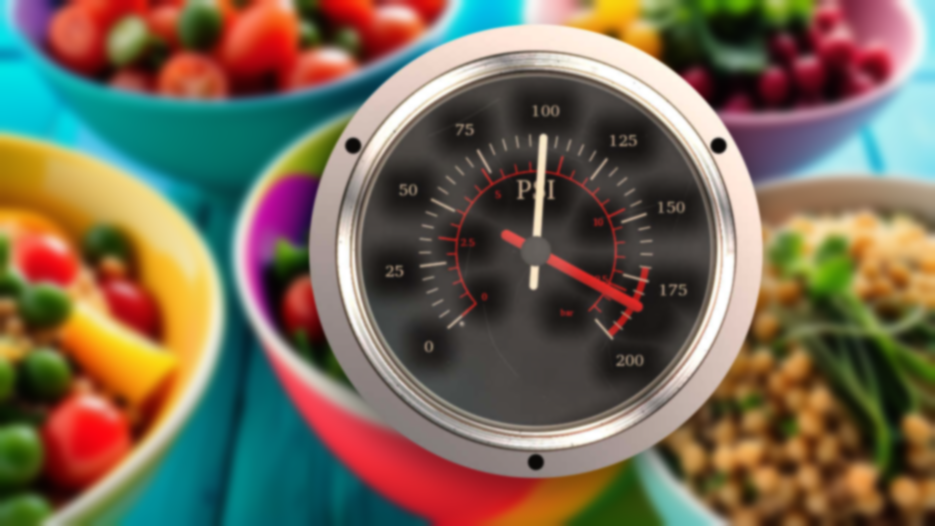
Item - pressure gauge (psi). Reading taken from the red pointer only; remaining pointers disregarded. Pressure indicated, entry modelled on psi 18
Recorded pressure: psi 185
